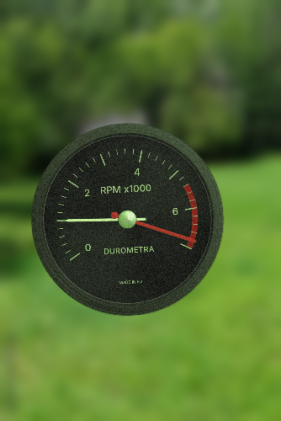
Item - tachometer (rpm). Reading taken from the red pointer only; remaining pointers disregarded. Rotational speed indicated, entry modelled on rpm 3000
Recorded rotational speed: rpm 6800
